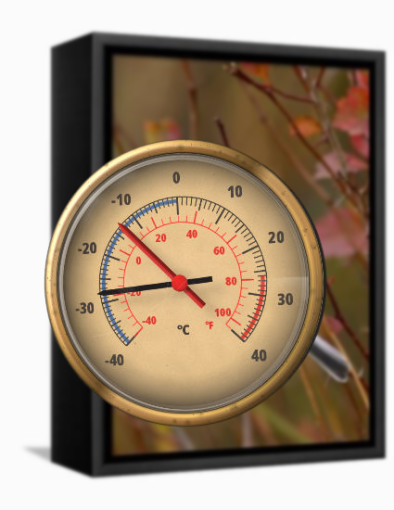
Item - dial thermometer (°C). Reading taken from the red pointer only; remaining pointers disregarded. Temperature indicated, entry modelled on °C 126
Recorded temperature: °C -13
